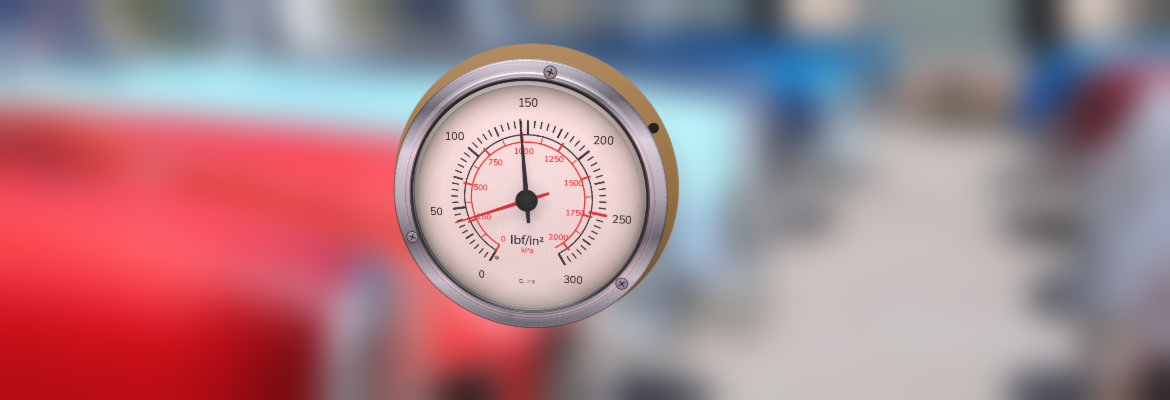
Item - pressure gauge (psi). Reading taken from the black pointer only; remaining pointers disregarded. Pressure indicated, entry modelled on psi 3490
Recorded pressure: psi 145
